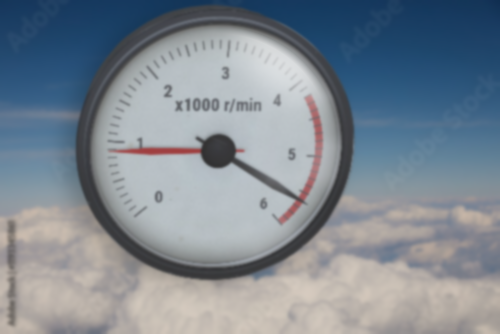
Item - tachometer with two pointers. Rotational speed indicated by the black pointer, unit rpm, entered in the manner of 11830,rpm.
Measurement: 5600,rpm
